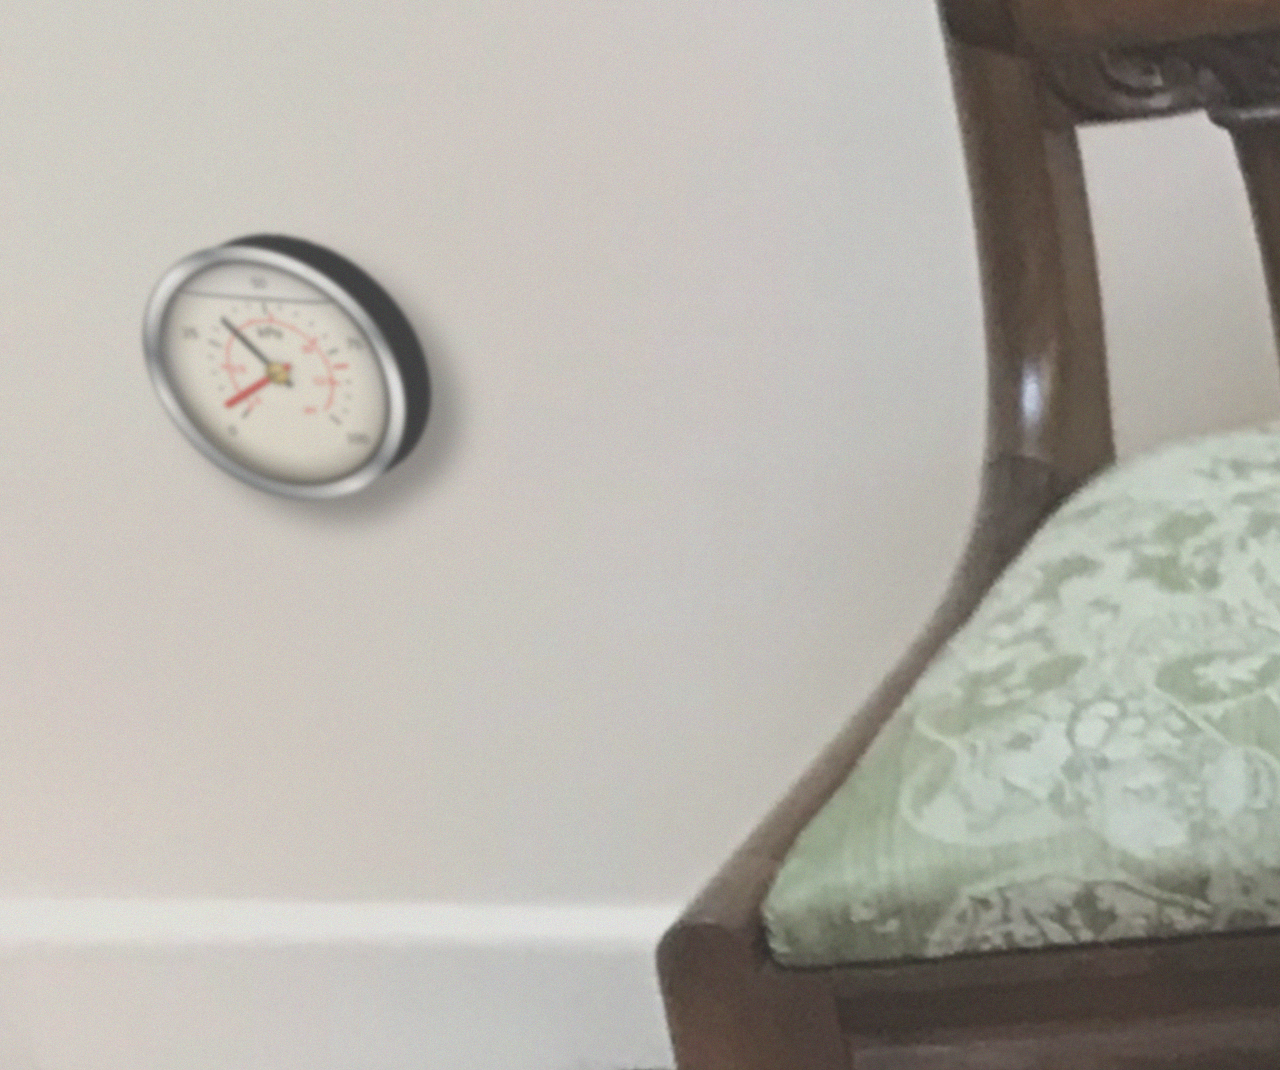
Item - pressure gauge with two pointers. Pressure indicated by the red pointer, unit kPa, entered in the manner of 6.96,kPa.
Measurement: 5,kPa
